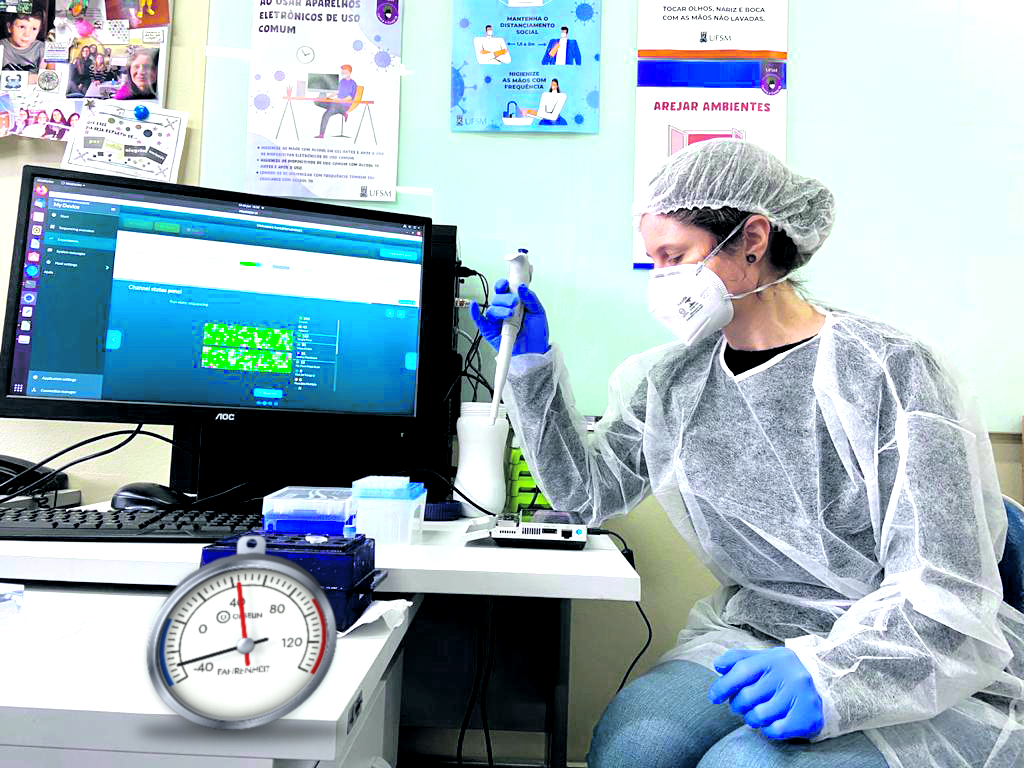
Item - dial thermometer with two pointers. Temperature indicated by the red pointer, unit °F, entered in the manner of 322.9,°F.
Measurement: 44,°F
